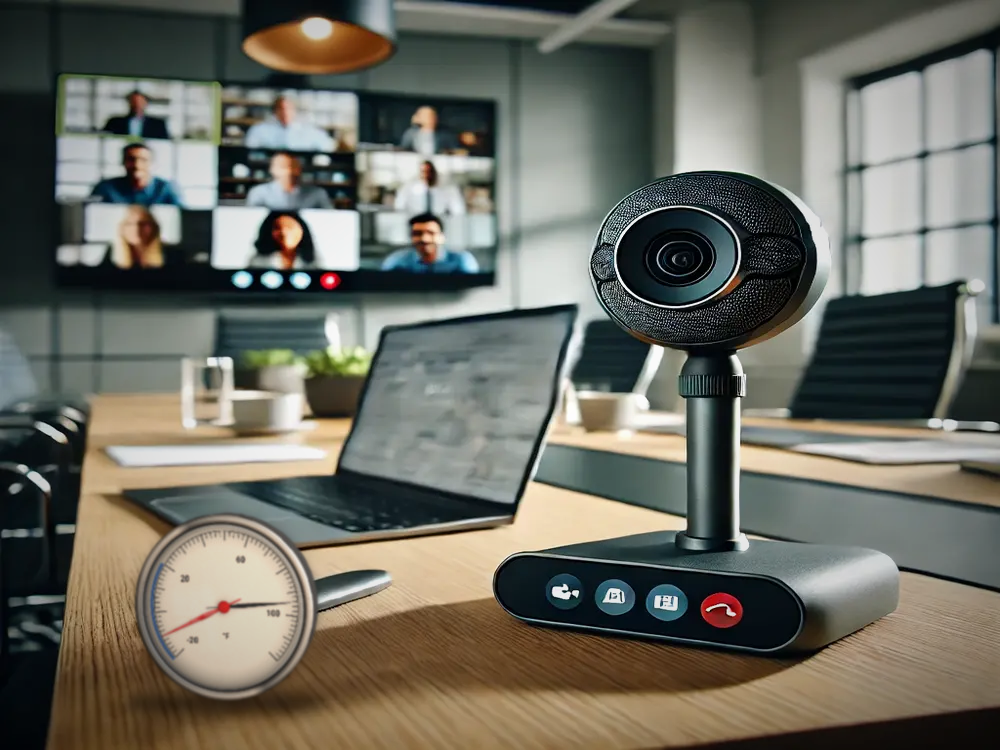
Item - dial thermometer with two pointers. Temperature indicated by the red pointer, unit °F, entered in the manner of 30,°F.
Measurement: -10,°F
